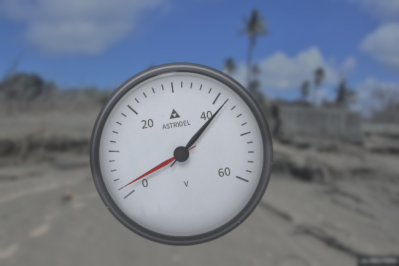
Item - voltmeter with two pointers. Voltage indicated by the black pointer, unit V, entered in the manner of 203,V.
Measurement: 42,V
